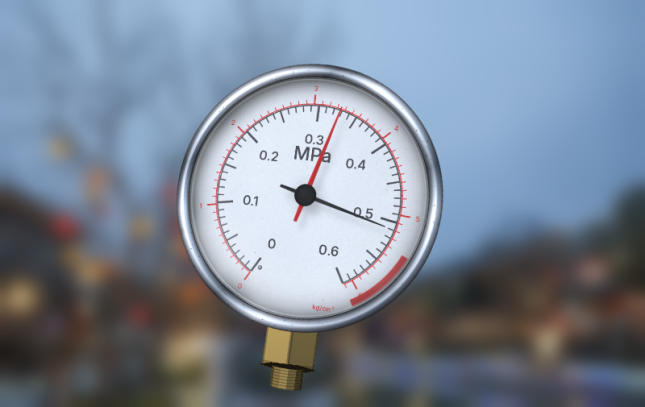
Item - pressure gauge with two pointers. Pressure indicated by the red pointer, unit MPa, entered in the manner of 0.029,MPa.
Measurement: 0.33,MPa
